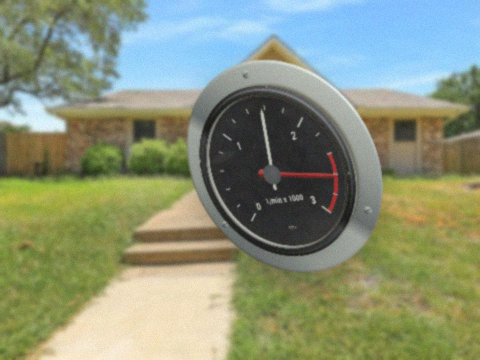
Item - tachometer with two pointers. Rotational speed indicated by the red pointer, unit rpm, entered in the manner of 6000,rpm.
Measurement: 2600,rpm
